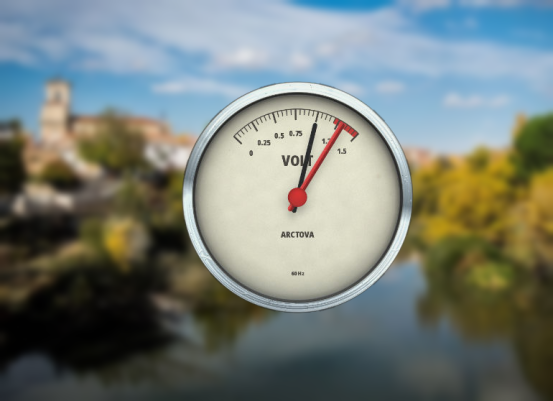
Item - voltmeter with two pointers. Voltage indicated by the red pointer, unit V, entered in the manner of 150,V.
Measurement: 1.3,V
